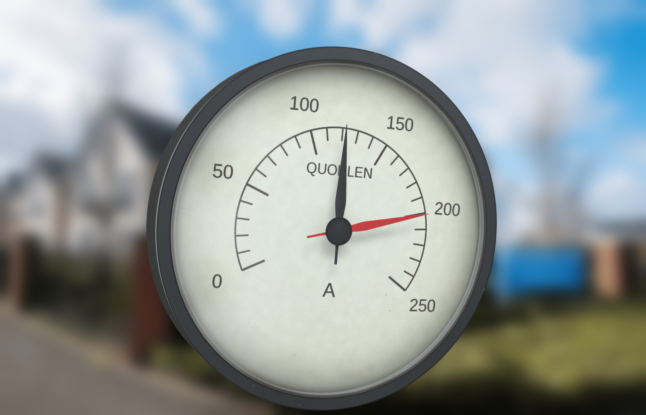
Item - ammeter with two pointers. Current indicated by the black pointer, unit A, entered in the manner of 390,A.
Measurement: 120,A
